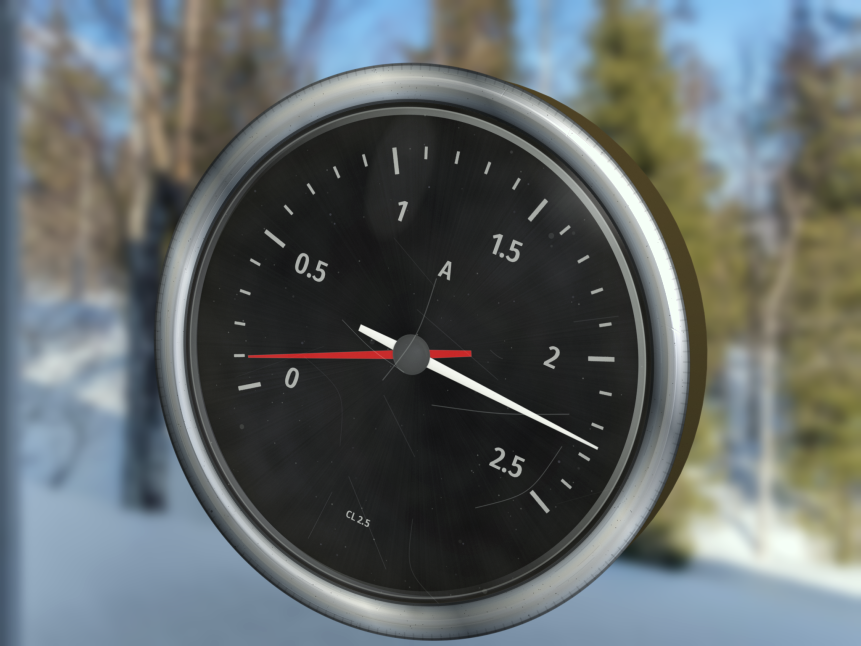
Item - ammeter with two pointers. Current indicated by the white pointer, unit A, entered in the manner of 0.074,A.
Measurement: 2.25,A
